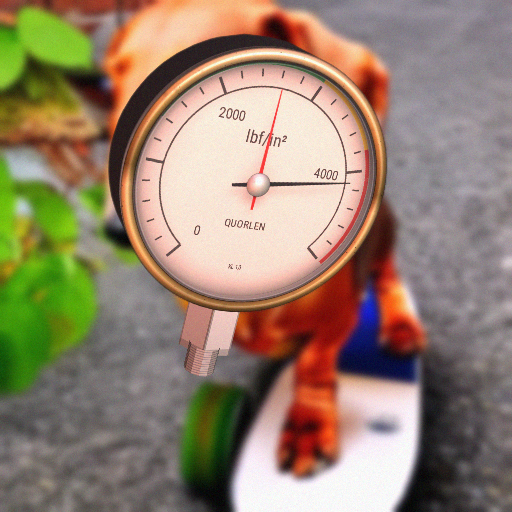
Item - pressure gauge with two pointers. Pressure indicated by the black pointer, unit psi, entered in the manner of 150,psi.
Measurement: 4100,psi
